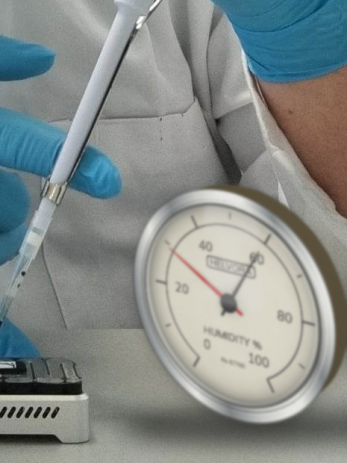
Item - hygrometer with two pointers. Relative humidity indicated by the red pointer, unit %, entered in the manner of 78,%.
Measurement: 30,%
